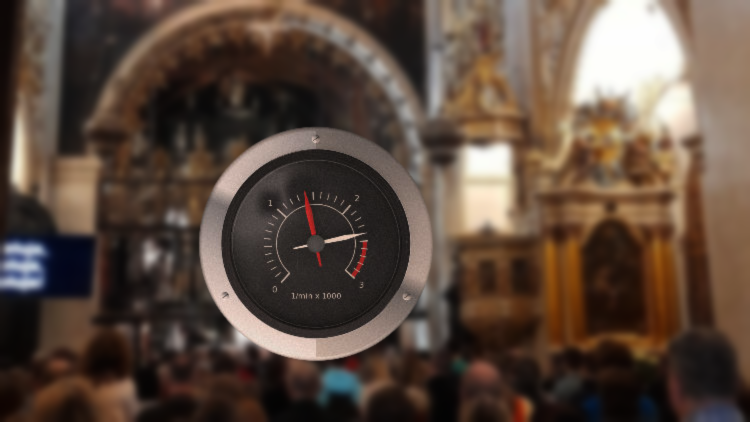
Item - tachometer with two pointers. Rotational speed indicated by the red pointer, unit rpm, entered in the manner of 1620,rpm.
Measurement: 1400,rpm
